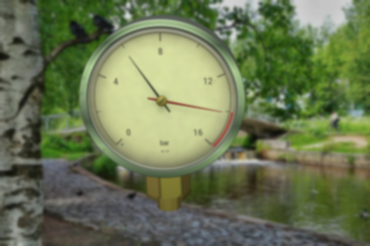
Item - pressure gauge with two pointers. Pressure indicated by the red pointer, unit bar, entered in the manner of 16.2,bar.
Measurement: 14,bar
